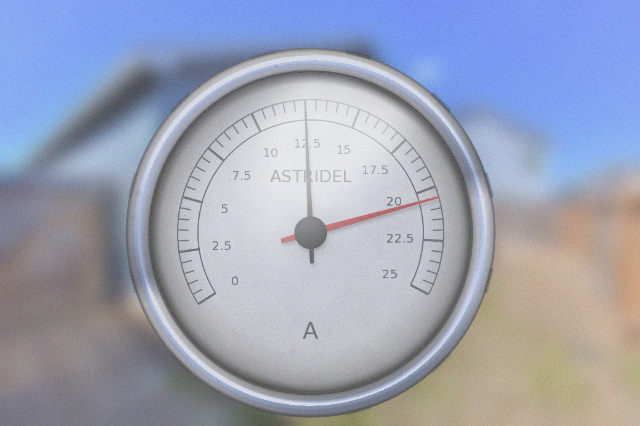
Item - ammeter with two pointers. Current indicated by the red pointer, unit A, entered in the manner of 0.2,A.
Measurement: 20.5,A
